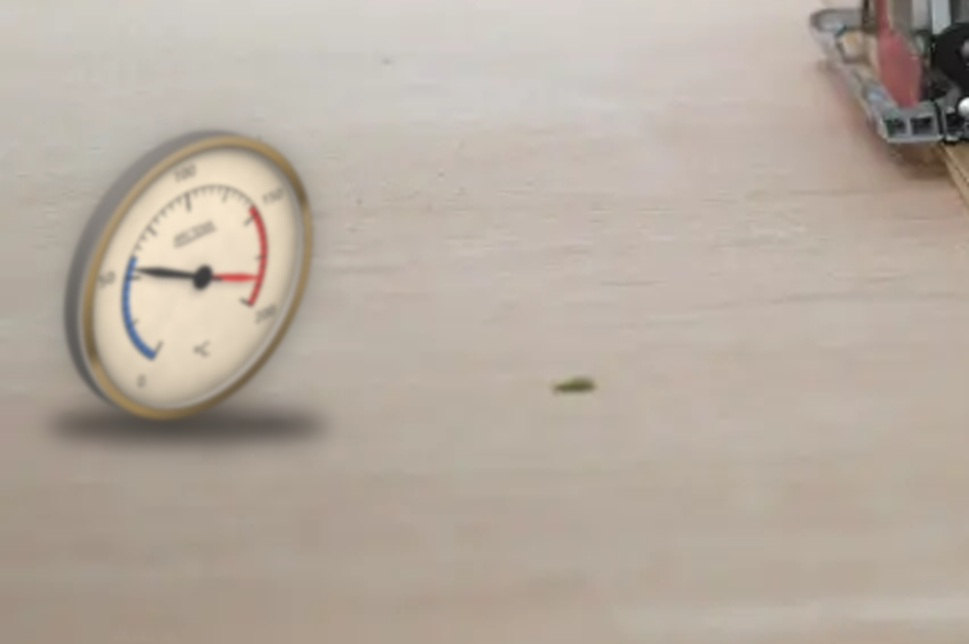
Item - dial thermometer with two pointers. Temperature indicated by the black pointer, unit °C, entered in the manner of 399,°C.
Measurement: 55,°C
